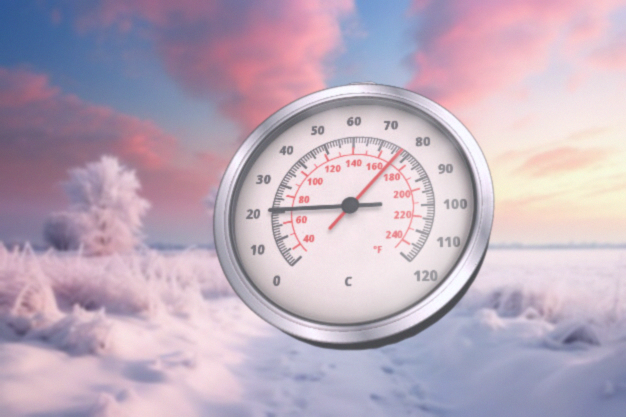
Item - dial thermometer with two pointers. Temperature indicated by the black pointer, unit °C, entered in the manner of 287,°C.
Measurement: 20,°C
